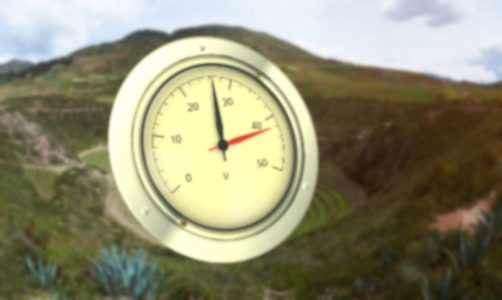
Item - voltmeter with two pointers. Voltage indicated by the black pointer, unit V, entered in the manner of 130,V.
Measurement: 26,V
